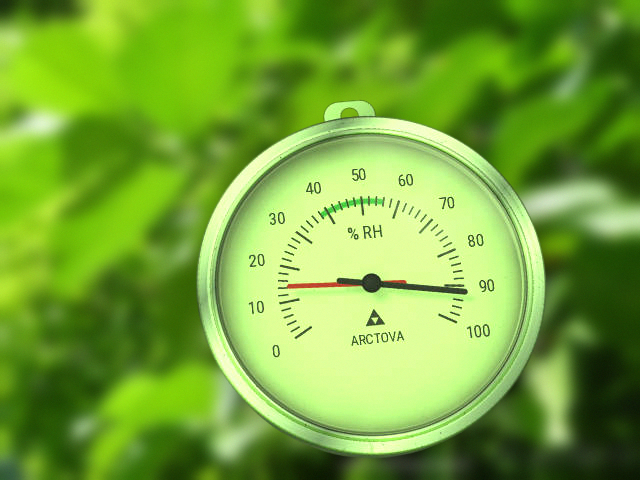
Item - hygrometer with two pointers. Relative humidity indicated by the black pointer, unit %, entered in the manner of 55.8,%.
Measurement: 92,%
